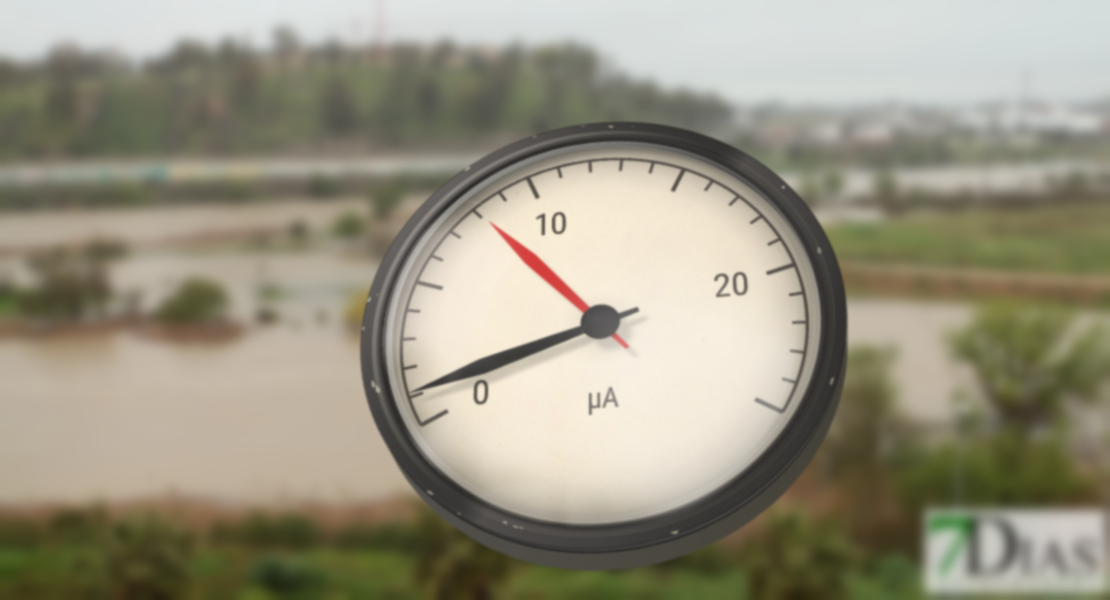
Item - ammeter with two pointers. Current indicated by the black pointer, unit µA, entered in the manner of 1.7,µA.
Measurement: 1,µA
